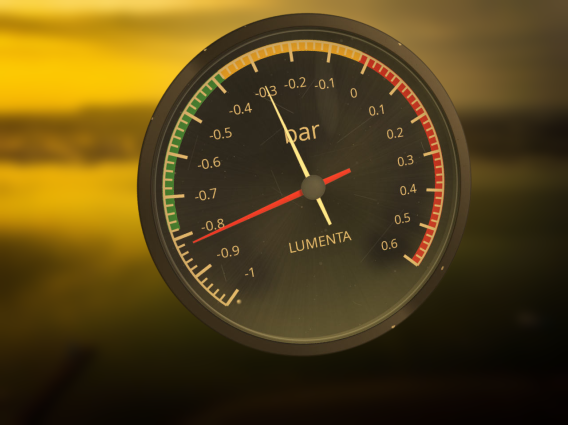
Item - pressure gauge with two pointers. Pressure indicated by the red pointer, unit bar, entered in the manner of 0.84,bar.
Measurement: -0.82,bar
